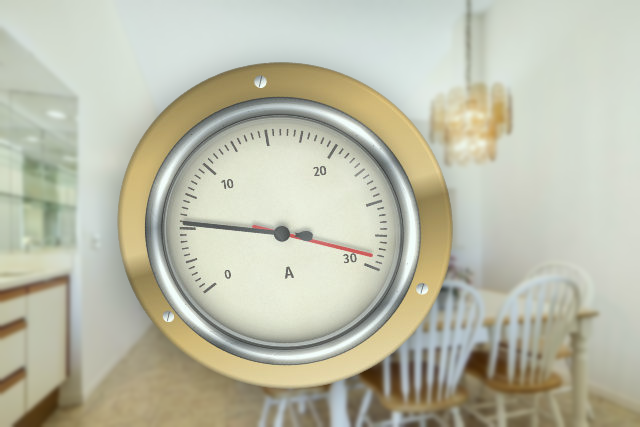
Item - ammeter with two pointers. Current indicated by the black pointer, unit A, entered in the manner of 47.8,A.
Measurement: 5.5,A
